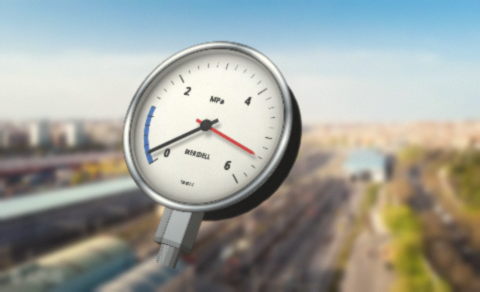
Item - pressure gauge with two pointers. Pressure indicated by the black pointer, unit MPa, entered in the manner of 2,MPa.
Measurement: 0.2,MPa
